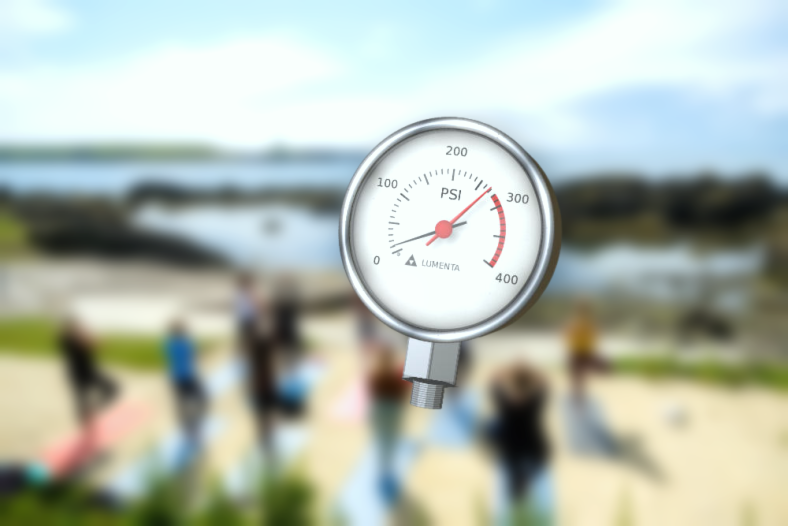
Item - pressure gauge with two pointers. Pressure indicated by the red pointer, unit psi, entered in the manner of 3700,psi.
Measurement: 270,psi
